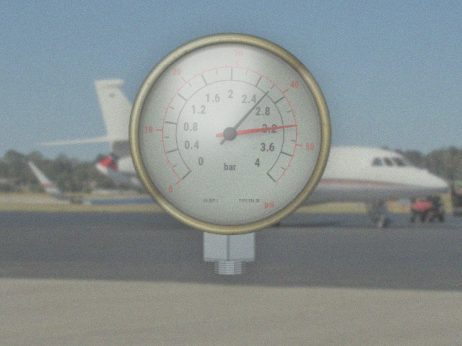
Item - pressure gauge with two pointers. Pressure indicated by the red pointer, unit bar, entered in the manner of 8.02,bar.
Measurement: 3.2,bar
